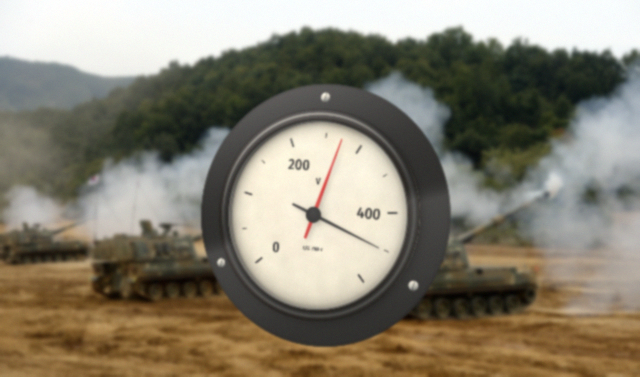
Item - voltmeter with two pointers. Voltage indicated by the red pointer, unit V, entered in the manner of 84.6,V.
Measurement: 275,V
